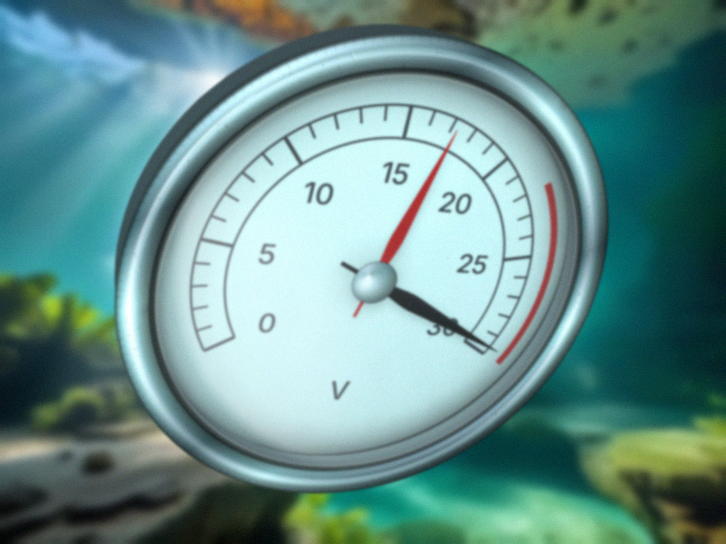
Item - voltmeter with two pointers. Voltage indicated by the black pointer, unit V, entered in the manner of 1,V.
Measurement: 29.5,V
